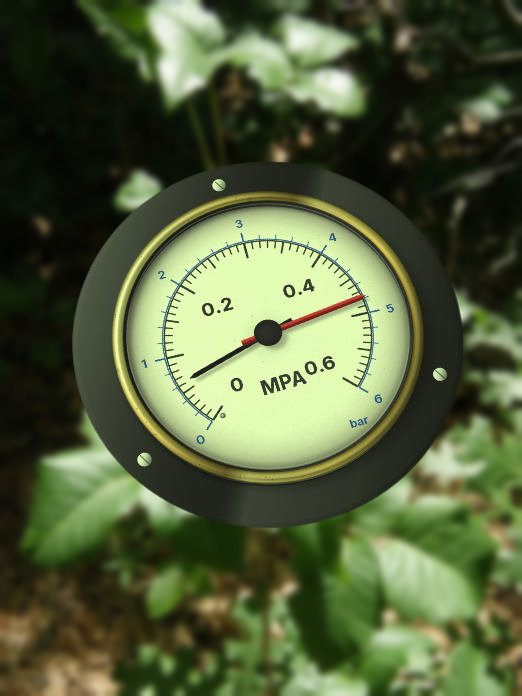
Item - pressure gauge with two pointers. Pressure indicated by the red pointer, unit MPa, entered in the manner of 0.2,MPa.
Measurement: 0.48,MPa
